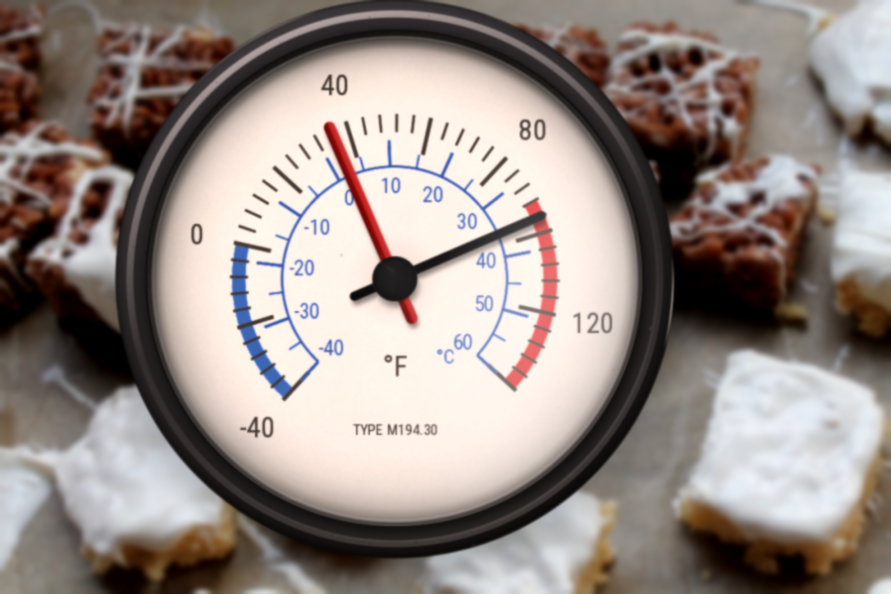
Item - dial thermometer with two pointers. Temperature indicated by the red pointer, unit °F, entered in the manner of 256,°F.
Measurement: 36,°F
